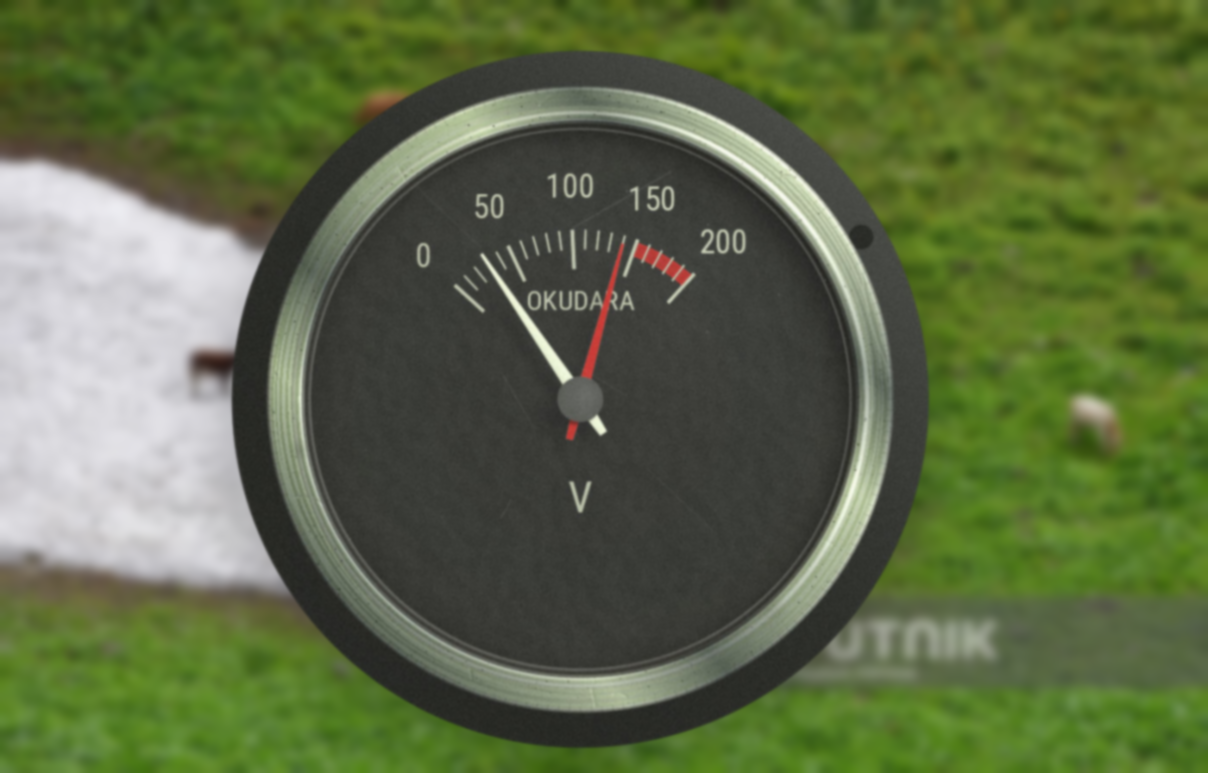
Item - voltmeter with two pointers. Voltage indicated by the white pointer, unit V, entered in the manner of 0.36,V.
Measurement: 30,V
